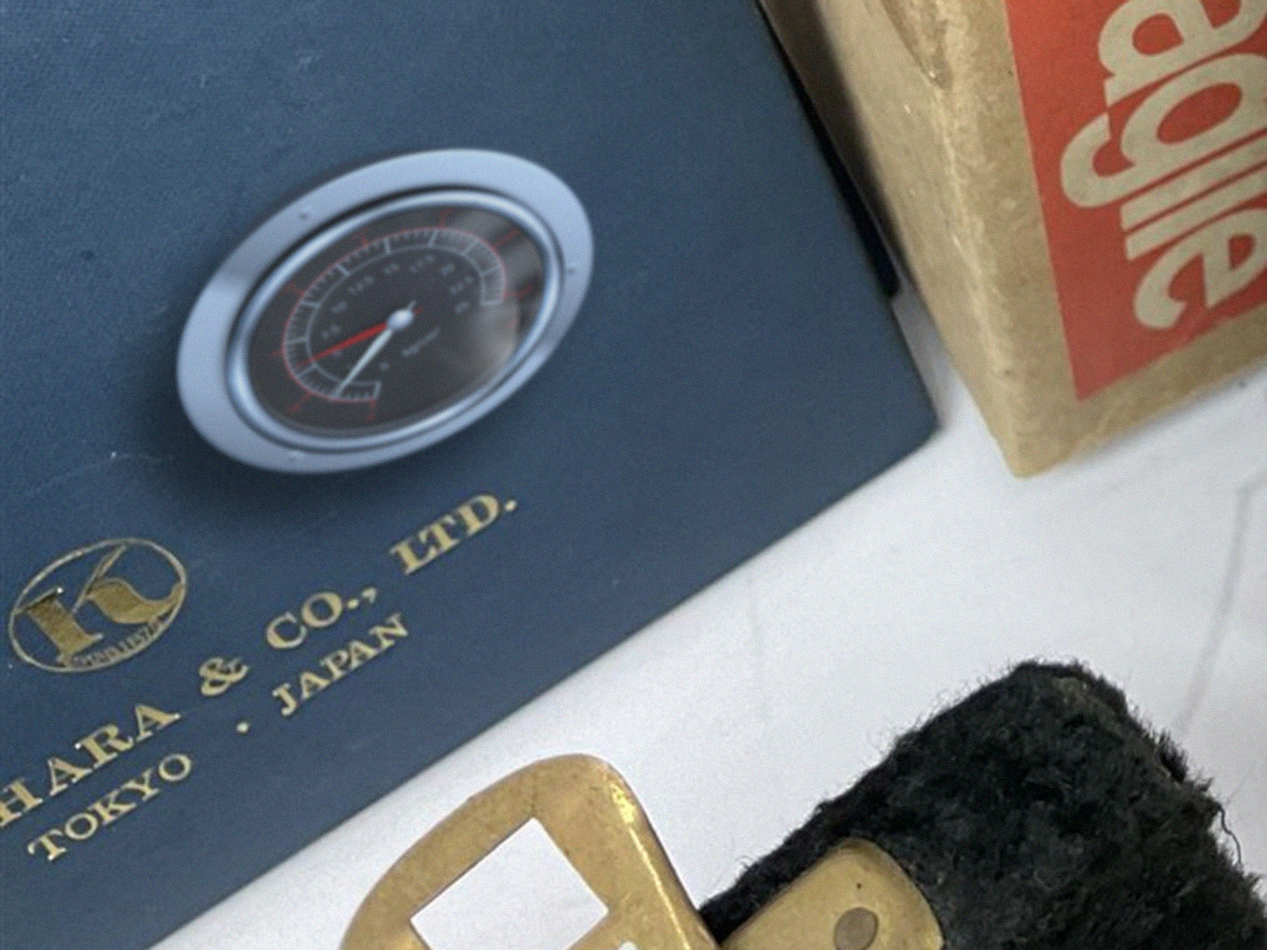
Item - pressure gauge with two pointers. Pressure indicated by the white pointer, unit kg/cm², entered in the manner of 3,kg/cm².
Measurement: 2.5,kg/cm²
